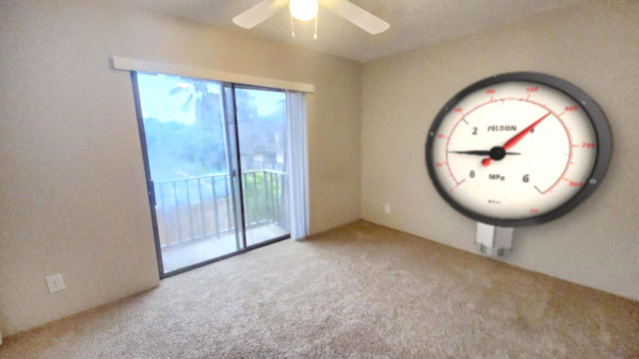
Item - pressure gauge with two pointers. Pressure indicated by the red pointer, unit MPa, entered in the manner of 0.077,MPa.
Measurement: 4,MPa
